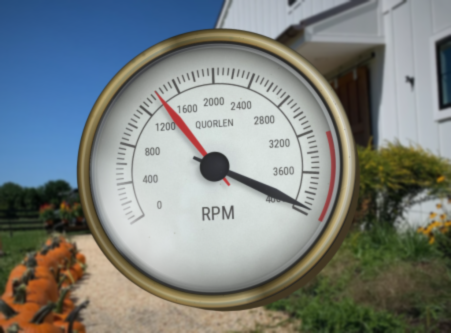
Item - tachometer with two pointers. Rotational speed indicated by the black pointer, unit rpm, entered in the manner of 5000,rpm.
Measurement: 3950,rpm
